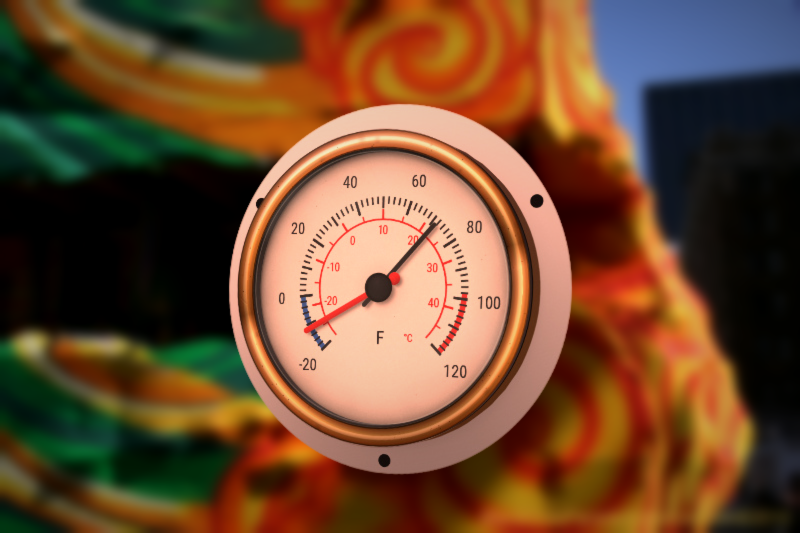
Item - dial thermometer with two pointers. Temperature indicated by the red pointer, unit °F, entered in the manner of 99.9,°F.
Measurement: -12,°F
